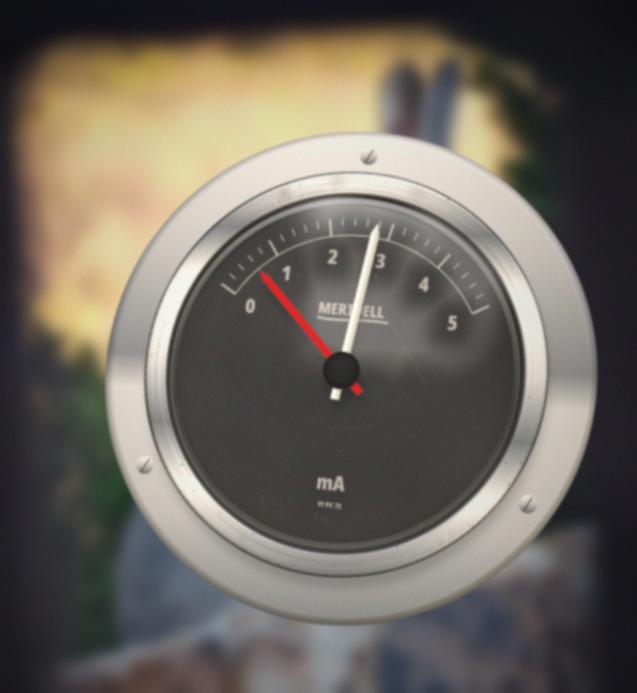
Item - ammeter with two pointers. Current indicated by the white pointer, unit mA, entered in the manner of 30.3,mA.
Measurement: 2.8,mA
